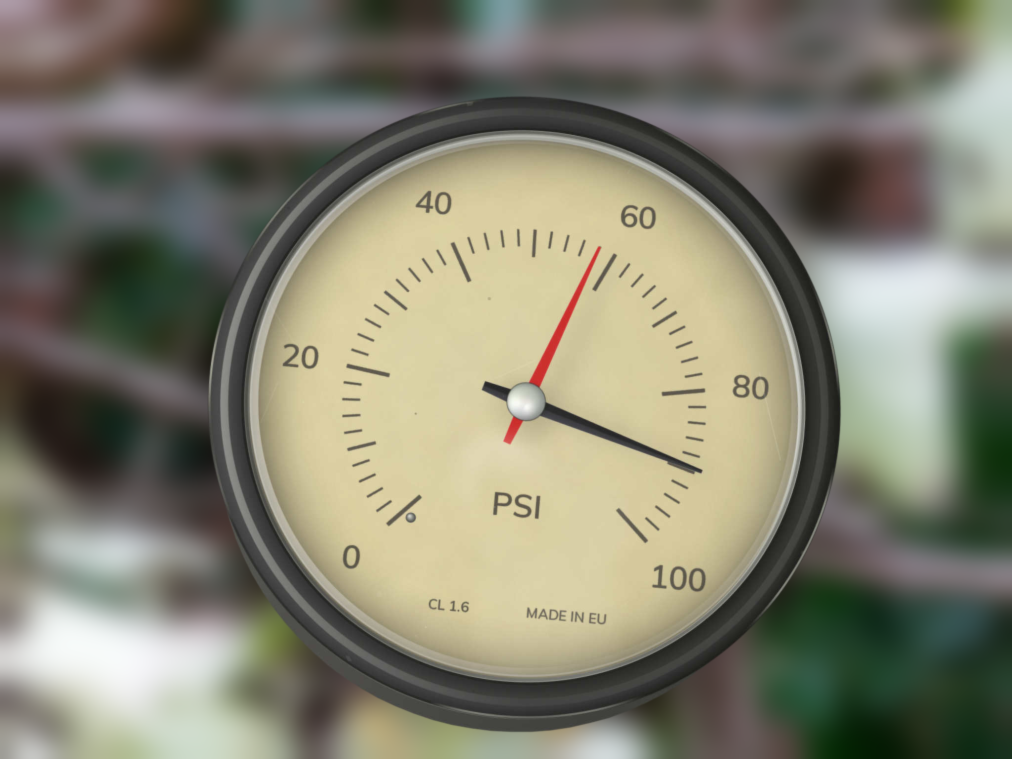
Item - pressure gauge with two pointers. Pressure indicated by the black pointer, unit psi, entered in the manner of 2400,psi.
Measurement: 90,psi
